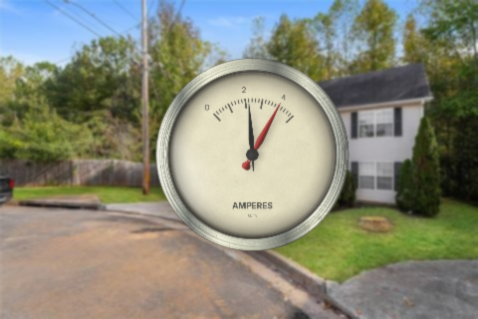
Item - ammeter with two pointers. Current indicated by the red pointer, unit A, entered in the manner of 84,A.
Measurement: 4,A
